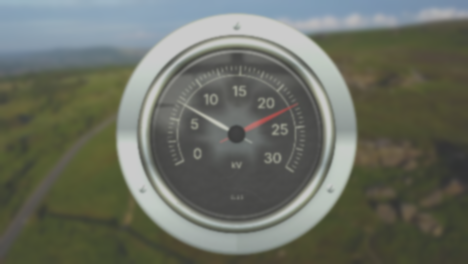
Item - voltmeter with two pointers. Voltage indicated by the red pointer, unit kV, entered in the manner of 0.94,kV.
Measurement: 22.5,kV
